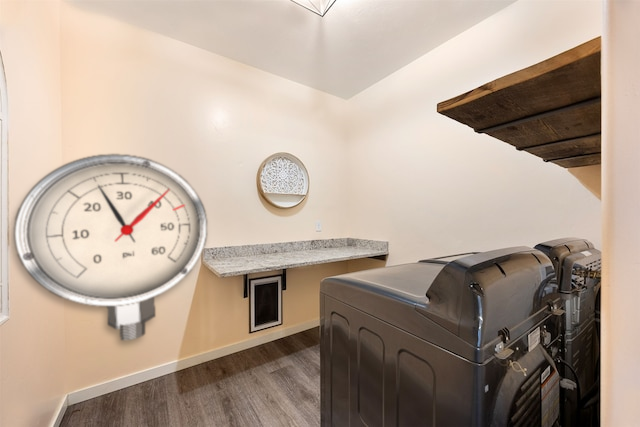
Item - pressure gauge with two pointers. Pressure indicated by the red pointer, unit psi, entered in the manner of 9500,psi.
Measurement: 40,psi
